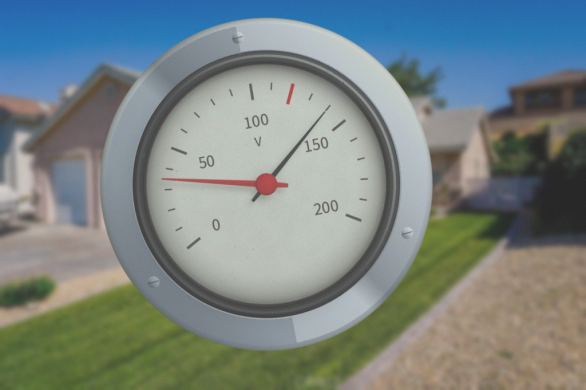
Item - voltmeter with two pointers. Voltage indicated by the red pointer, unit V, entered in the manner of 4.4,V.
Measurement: 35,V
